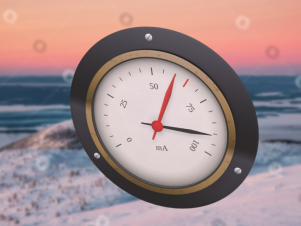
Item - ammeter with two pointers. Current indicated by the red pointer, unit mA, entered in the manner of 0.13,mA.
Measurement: 60,mA
